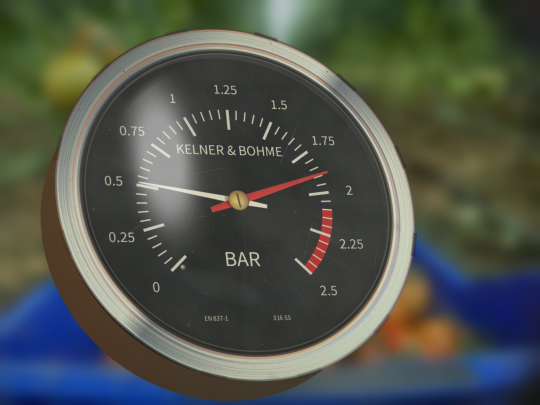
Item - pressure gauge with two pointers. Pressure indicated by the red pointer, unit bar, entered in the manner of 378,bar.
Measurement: 1.9,bar
